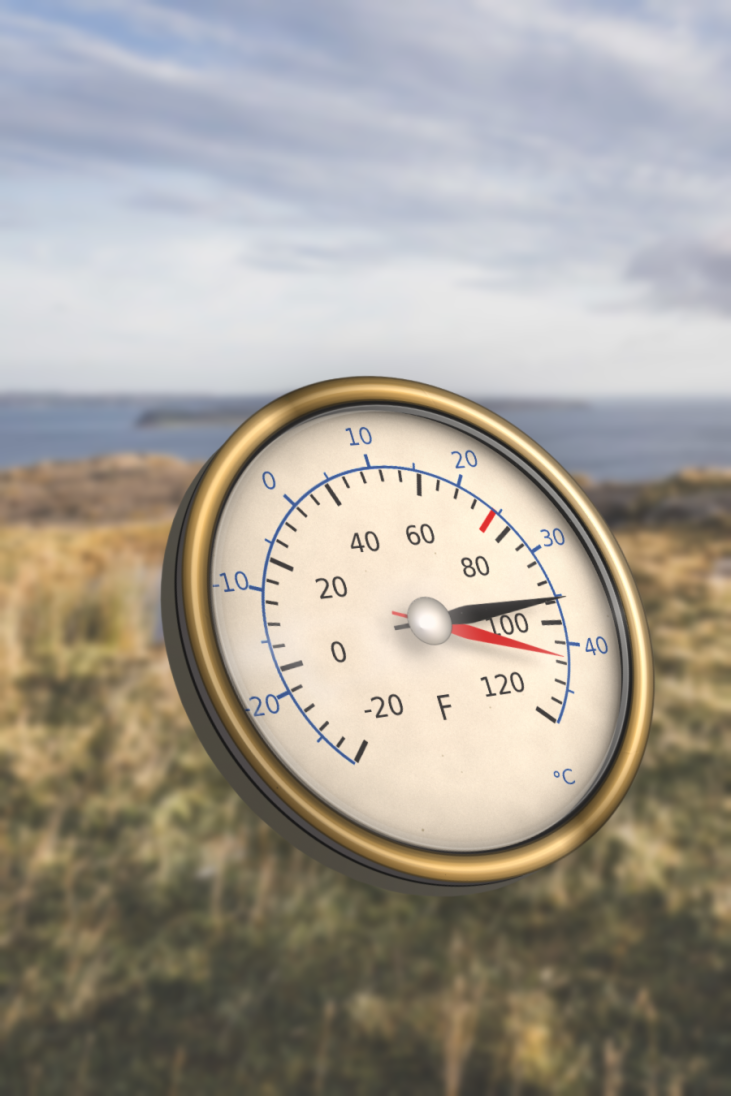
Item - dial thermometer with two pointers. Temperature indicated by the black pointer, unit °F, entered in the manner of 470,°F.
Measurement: 96,°F
